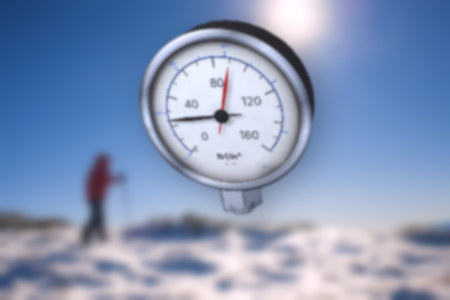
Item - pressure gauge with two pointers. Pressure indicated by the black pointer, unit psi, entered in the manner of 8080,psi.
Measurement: 25,psi
